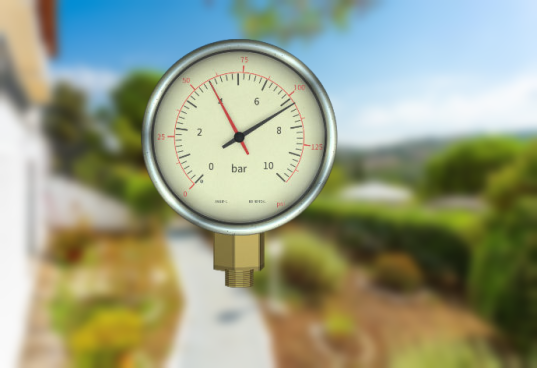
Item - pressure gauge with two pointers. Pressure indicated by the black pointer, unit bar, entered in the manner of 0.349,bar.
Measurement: 7.2,bar
